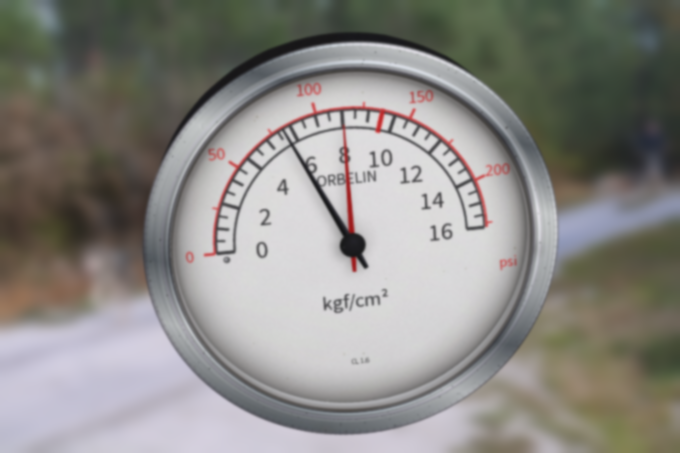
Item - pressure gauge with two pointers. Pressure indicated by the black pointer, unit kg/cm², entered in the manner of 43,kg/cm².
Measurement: 5.75,kg/cm²
